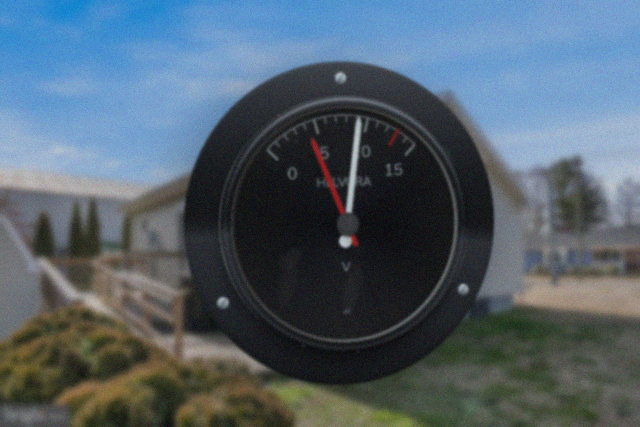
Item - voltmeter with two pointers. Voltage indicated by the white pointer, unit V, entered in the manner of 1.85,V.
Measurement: 9,V
